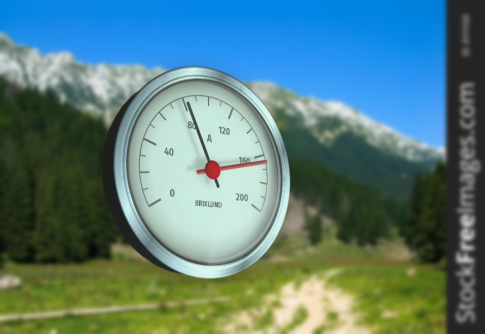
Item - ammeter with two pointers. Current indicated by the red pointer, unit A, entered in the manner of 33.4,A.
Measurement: 165,A
